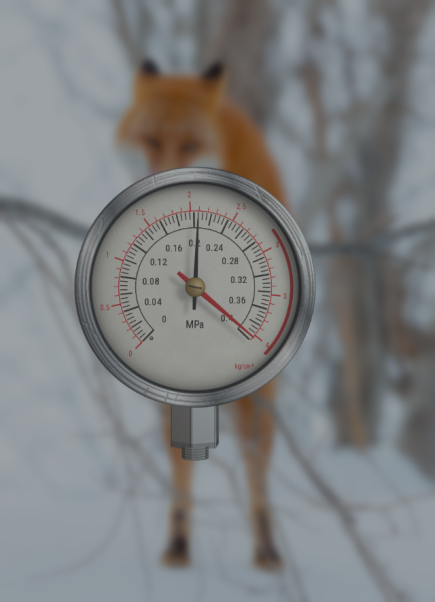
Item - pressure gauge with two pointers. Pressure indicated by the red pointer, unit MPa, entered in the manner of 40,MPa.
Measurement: 0.395,MPa
